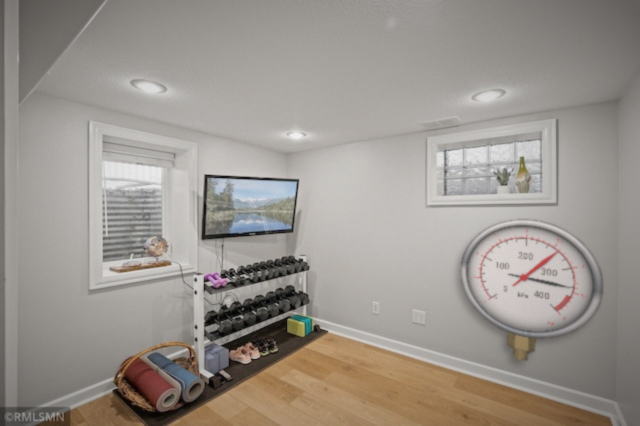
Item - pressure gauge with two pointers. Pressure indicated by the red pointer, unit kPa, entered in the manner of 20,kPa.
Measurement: 260,kPa
